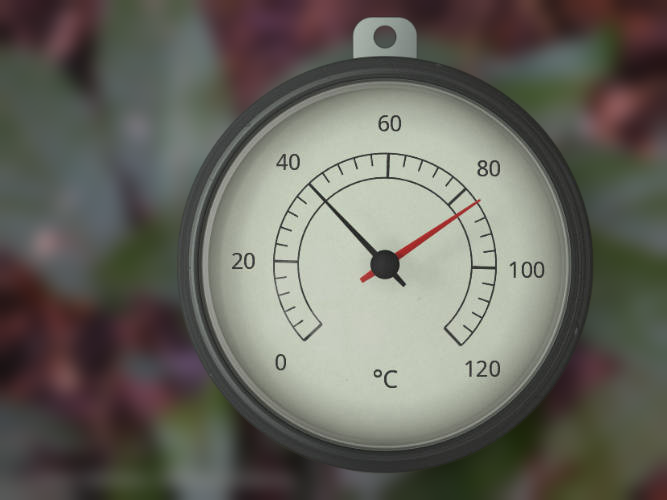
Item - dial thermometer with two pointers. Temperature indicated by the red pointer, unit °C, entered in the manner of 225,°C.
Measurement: 84,°C
